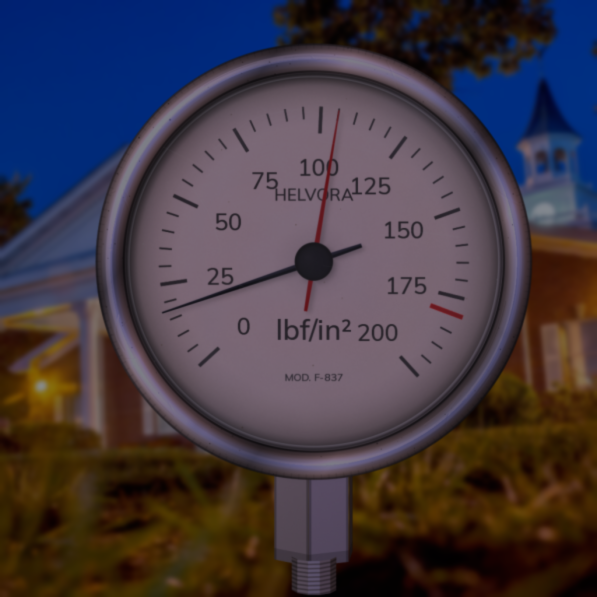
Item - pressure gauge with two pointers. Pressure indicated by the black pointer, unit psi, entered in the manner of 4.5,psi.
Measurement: 17.5,psi
